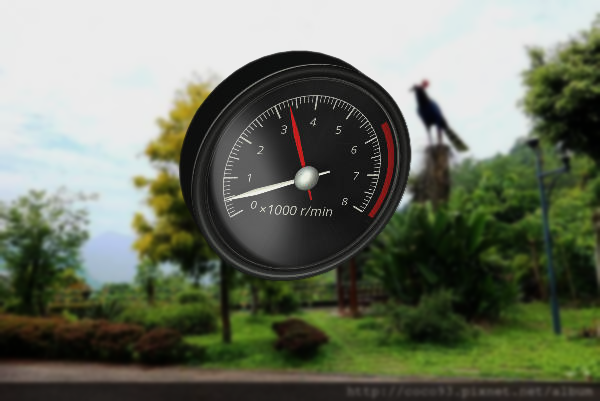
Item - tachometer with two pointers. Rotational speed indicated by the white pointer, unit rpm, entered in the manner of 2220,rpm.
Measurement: 500,rpm
